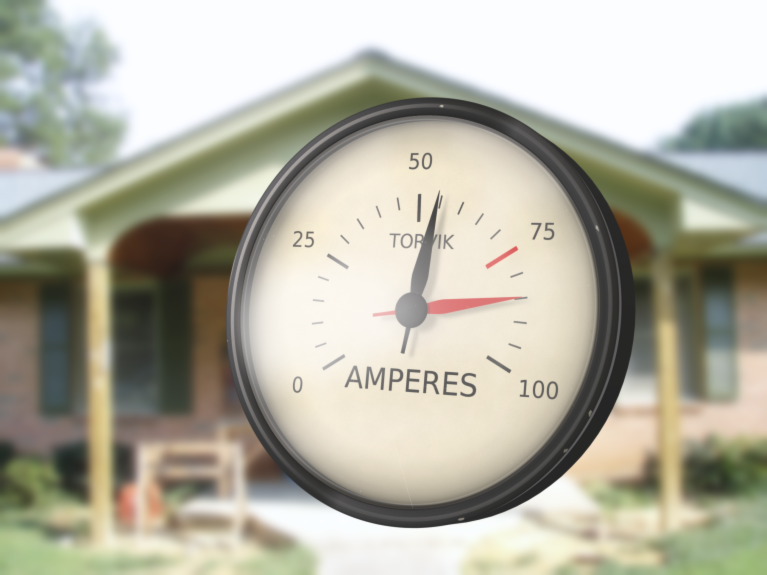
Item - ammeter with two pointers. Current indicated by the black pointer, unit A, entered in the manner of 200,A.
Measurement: 55,A
